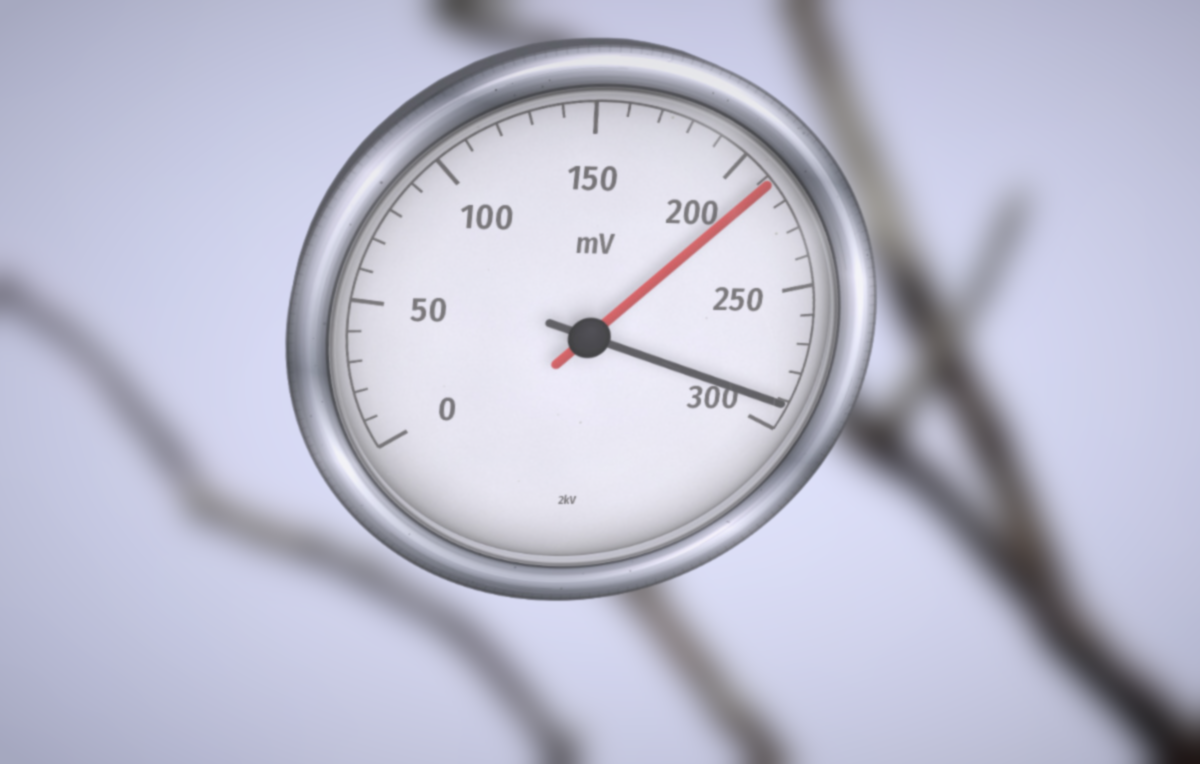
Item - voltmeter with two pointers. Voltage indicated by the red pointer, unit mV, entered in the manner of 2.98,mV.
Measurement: 210,mV
